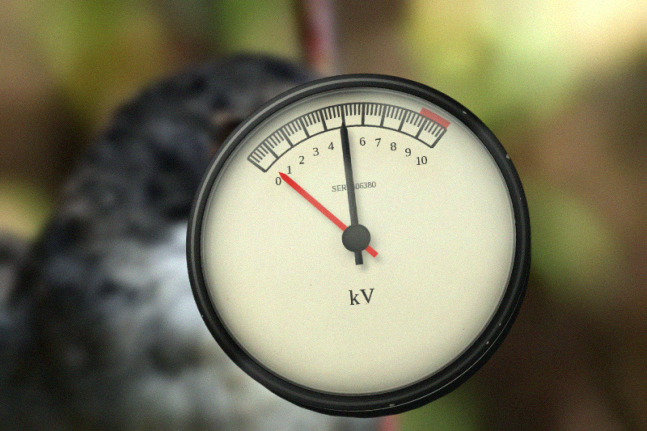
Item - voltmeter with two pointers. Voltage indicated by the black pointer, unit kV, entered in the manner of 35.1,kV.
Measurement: 5,kV
